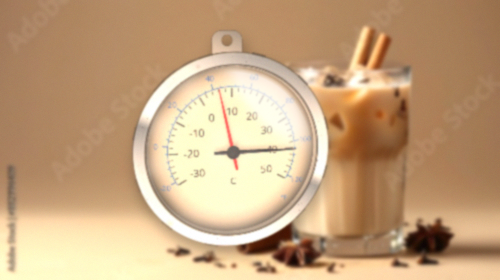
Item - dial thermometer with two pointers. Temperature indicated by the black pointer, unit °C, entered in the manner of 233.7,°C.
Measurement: 40,°C
